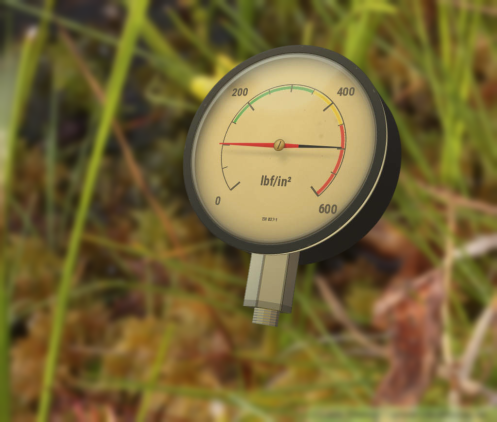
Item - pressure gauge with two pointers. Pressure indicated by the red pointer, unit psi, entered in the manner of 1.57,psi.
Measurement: 100,psi
